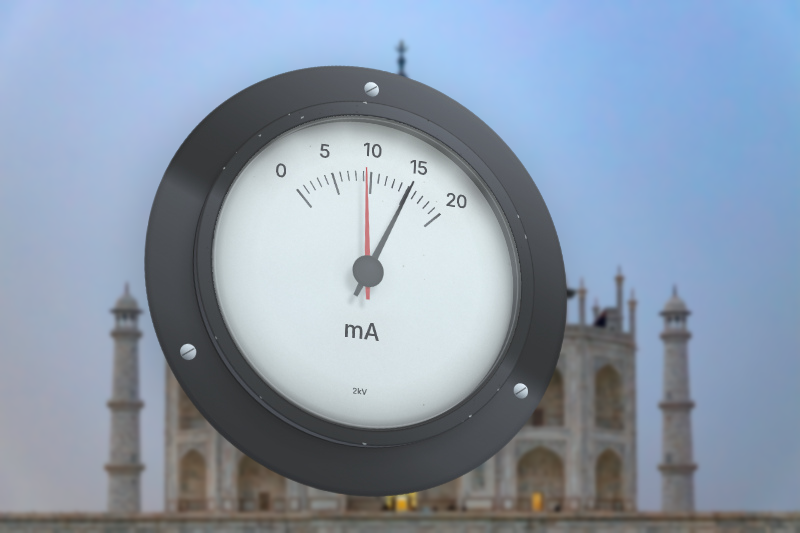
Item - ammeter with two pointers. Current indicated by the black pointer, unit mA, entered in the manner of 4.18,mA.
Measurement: 15,mA
